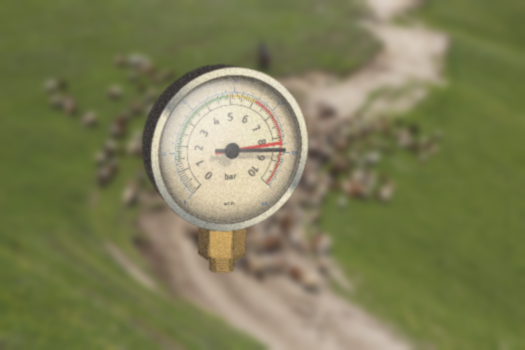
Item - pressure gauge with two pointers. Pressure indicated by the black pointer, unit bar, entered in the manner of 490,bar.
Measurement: 8.5,bar
